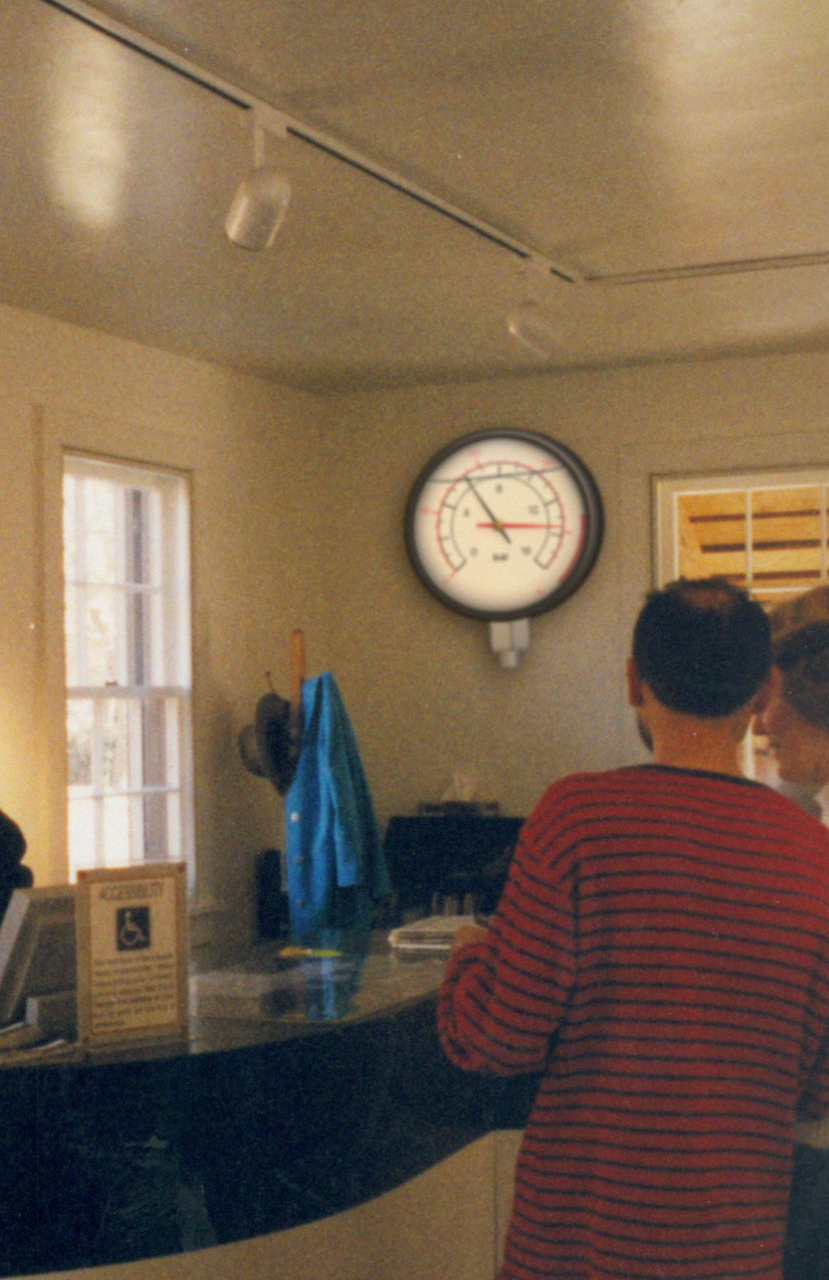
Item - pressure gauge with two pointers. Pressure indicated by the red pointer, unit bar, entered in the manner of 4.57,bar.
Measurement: 13.5,bar
